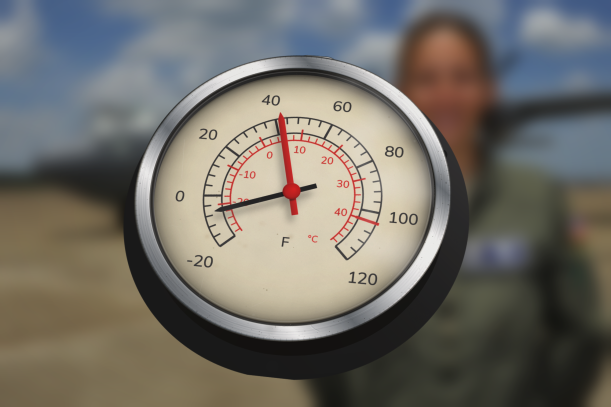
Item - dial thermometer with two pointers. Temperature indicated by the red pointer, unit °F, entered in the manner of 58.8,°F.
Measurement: 42,°F
